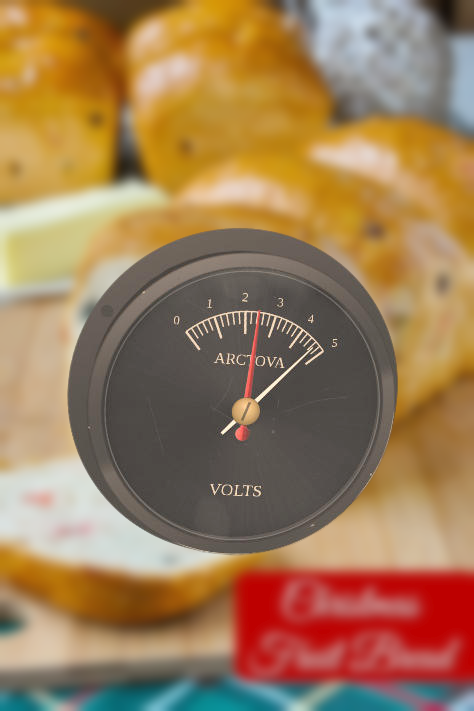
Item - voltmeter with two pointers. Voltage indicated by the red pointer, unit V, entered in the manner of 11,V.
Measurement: 2.4,V
